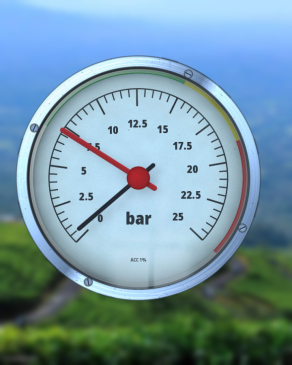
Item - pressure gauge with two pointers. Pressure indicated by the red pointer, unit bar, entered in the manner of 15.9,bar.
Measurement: 7.25,bar
